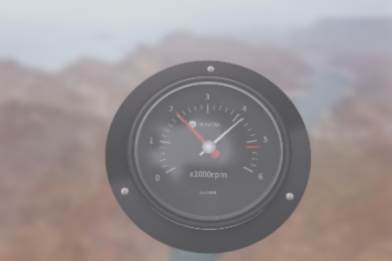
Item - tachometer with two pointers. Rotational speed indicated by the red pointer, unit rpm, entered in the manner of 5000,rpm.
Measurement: 2000,rpm
